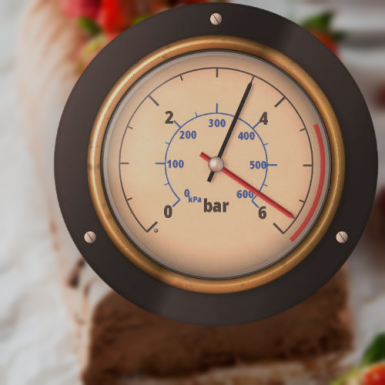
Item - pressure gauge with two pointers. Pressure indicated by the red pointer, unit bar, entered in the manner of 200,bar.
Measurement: 5.75,bar
